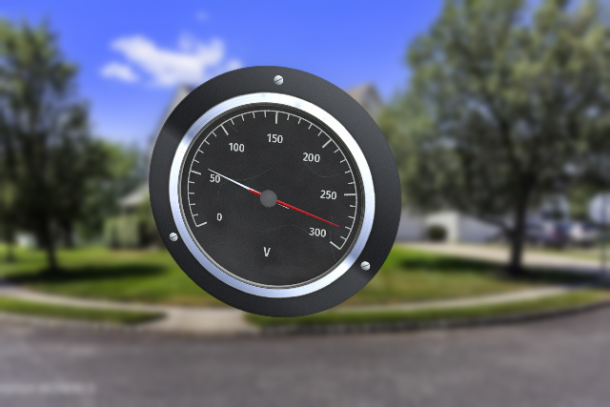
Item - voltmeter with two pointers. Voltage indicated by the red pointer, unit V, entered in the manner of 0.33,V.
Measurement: 280,V
